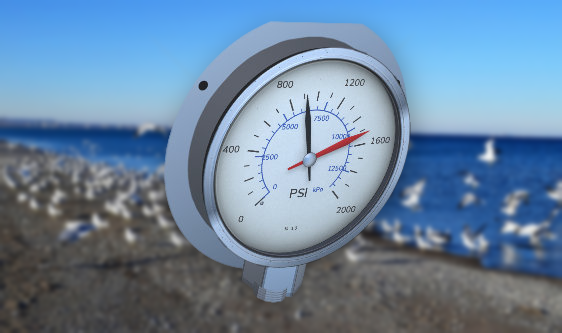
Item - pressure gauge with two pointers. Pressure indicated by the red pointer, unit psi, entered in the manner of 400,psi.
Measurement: 1500,psi
